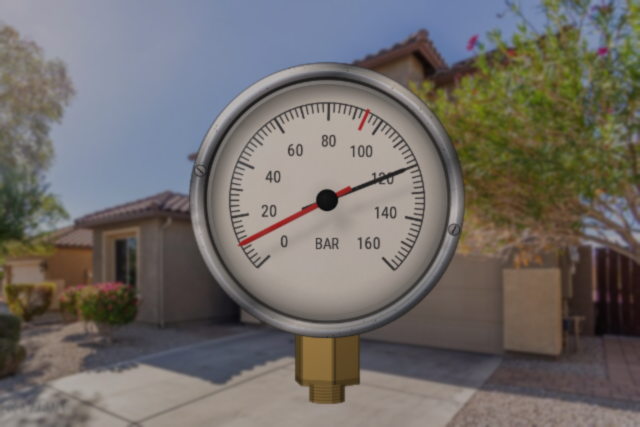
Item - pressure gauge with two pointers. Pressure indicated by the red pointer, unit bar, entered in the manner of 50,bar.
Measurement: 10,bar
